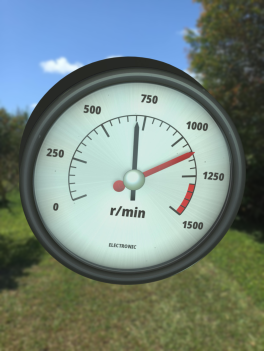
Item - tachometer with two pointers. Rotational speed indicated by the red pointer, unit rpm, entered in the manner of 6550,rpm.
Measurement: 1100,rpm
